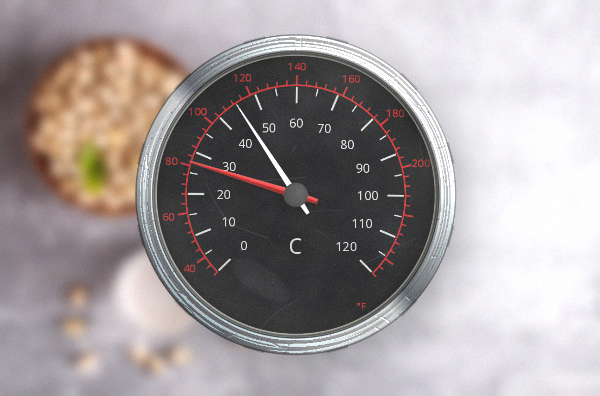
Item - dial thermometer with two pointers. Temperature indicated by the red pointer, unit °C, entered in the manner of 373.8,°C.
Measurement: 27.5,°C
